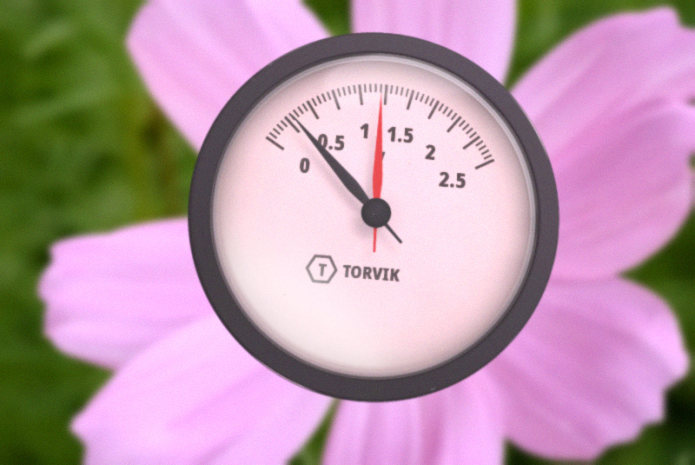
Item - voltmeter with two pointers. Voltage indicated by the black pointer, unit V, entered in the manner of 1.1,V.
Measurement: 0.3,V
